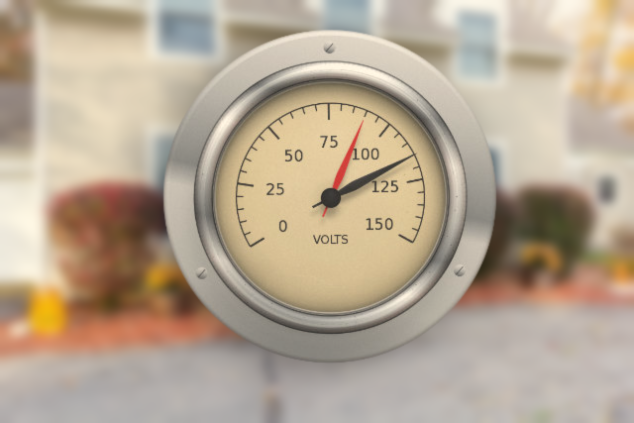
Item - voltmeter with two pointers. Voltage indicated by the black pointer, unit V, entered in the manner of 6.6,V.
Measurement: 115,V
